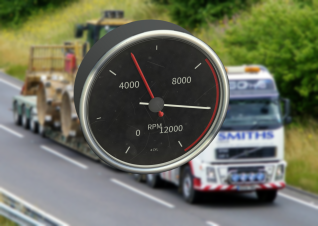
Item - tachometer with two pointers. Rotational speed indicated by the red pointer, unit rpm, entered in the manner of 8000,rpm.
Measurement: 5000,rpm
